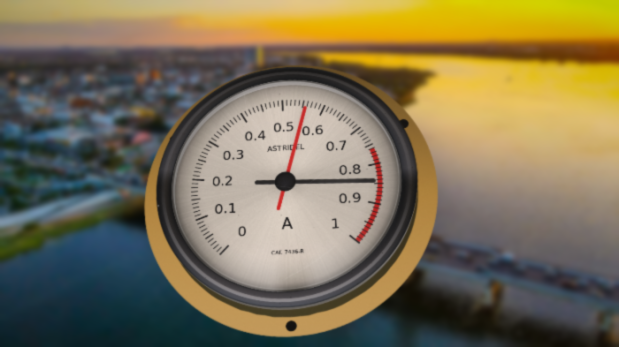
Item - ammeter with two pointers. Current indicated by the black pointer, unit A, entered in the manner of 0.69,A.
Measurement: 0.85,A
